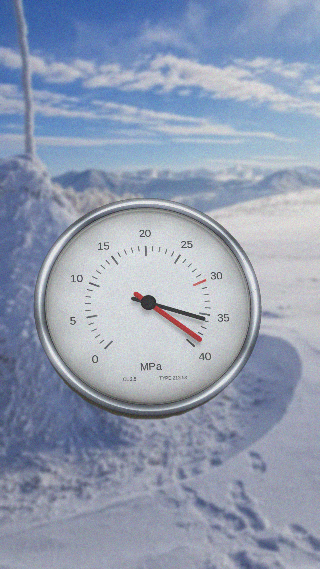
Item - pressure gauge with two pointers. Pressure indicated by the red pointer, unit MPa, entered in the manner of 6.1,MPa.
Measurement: 39,MPa
